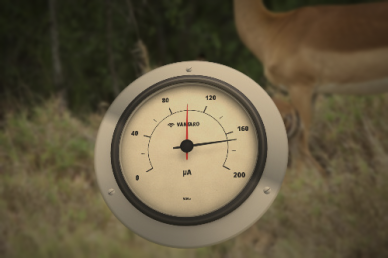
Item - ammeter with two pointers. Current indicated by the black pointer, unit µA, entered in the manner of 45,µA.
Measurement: 170,µA
